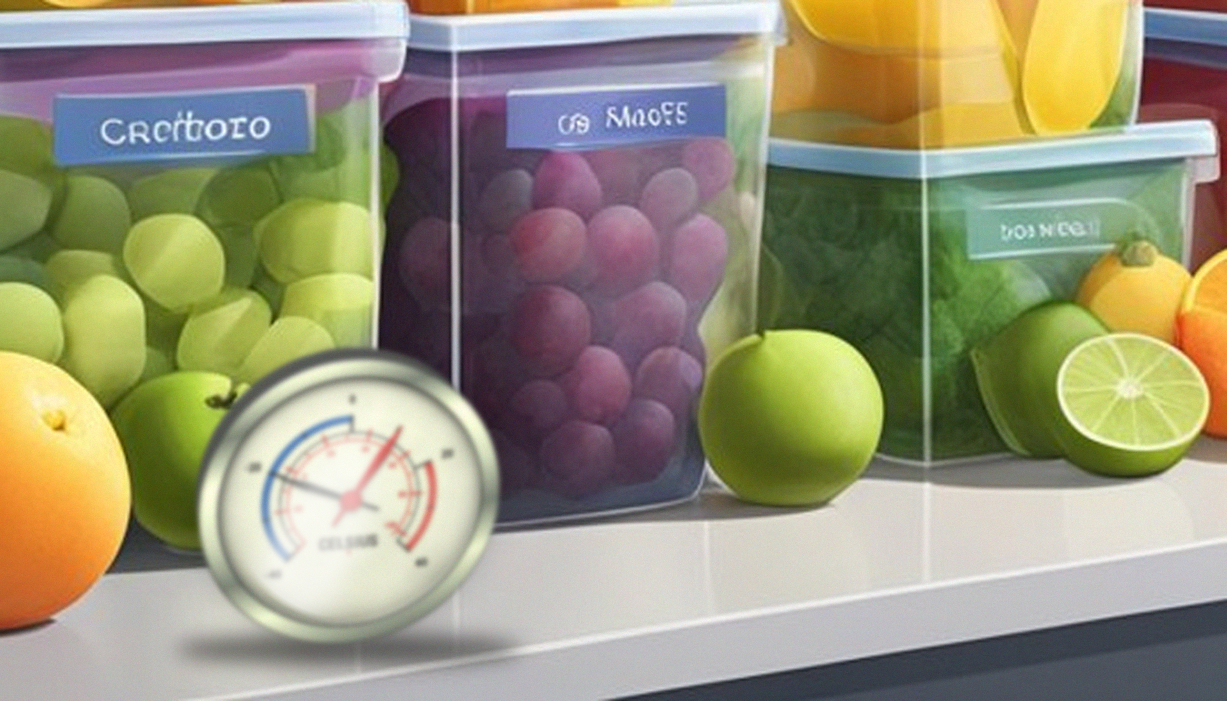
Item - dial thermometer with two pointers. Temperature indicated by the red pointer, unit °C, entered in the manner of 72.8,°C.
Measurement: 10,°C
